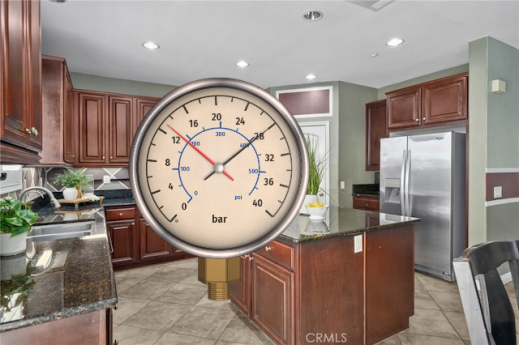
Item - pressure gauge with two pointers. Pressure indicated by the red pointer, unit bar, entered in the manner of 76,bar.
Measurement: 13,bar
